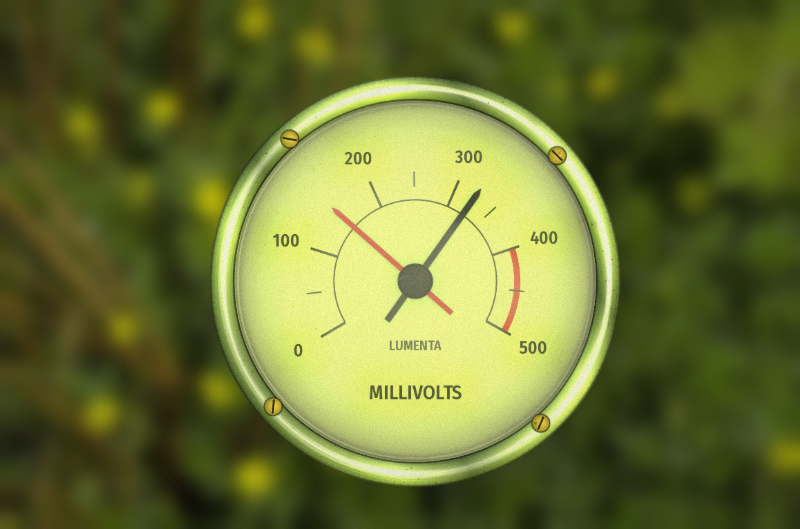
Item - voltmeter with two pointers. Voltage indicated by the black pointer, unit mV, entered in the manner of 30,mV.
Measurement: 325,mV
